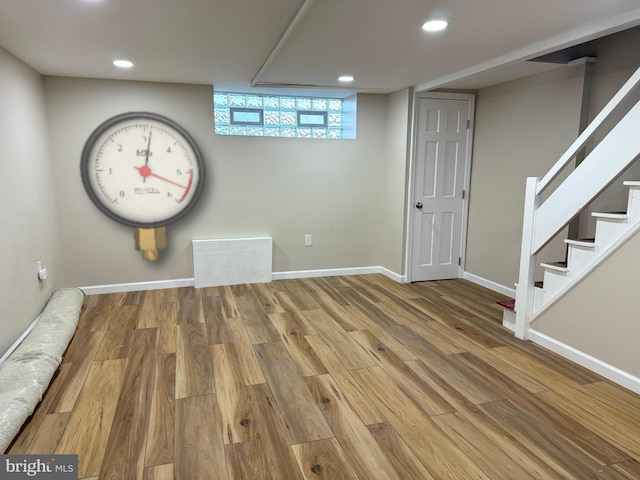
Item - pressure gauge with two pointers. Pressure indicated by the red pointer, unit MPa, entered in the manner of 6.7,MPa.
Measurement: 5.5,MPa
